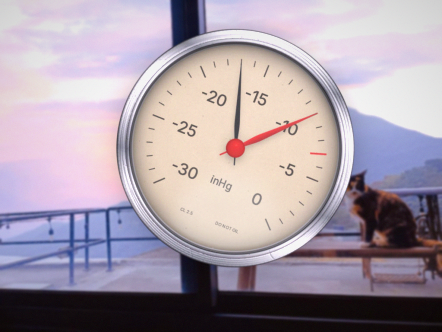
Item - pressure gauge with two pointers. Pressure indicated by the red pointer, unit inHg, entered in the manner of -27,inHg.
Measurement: -10,inHg
